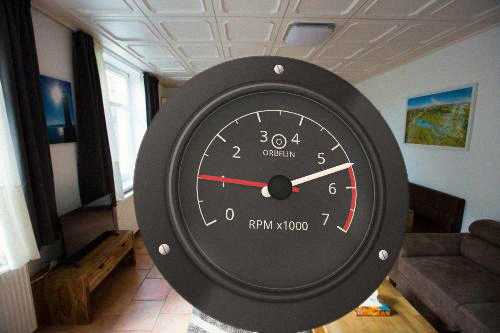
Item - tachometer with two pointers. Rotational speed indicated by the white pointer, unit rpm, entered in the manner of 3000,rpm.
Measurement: 5500,rpm
